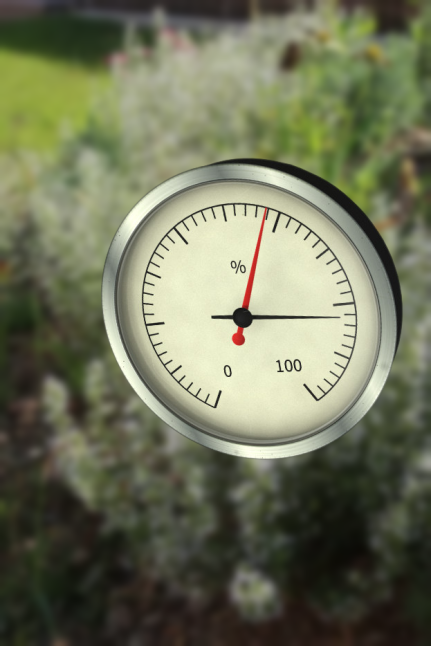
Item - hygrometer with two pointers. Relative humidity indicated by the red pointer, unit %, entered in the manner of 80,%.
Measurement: 58,%
